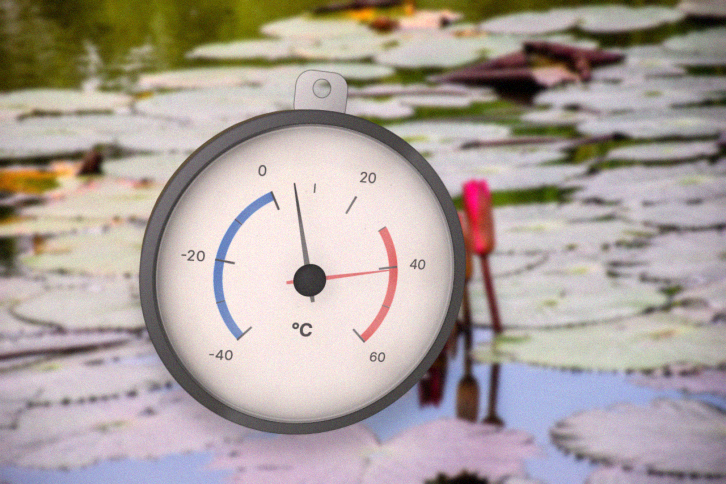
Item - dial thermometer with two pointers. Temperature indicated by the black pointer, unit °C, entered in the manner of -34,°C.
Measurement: 5,°C
